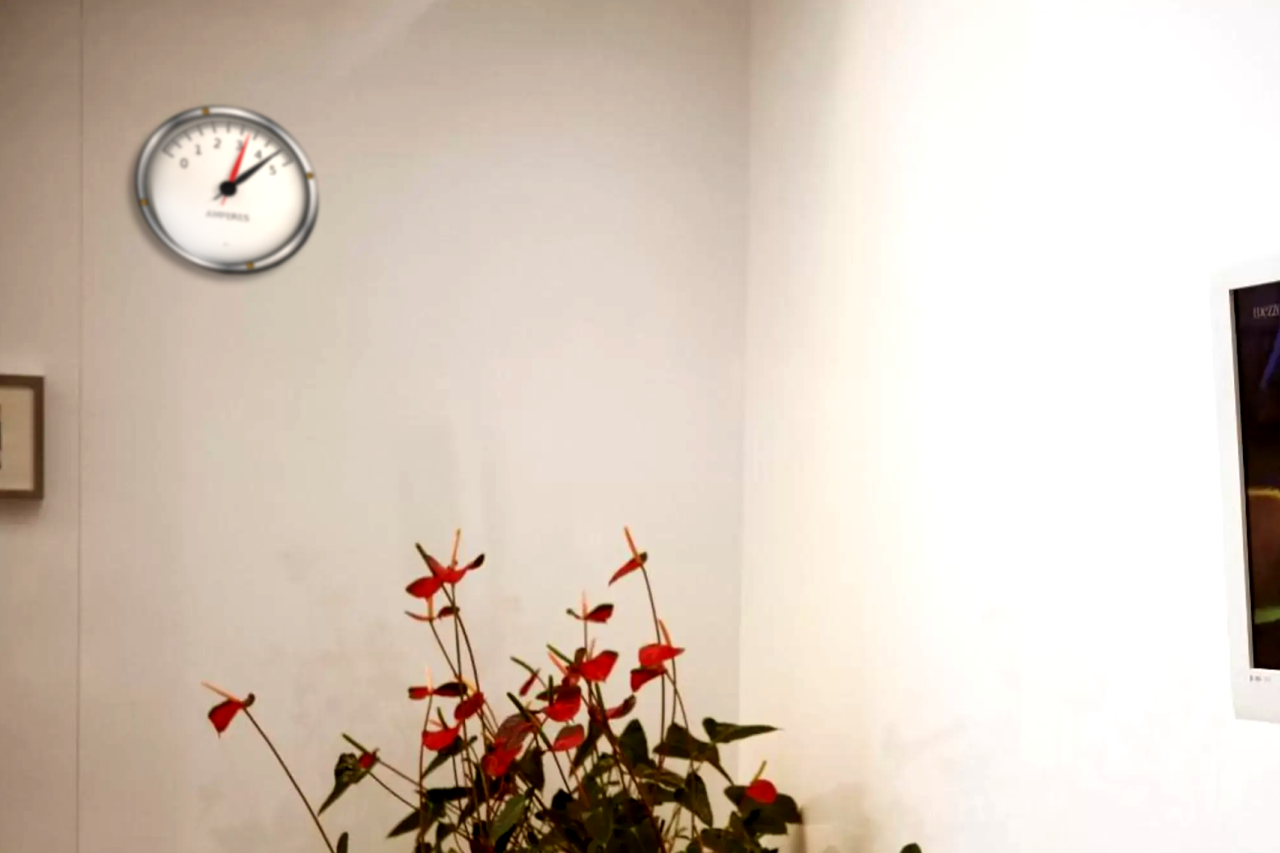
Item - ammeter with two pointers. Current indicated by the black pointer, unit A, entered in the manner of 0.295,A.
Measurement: 4.5,A
